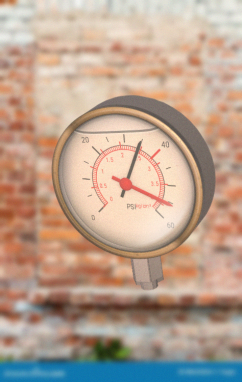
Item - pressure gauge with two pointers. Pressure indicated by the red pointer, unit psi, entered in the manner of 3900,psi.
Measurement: 55,psi
